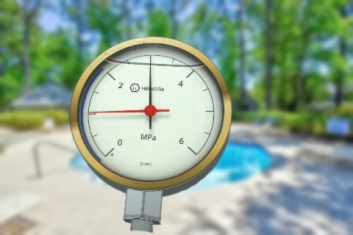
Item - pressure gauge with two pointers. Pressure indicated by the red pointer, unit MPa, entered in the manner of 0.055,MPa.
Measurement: 1,MPa
